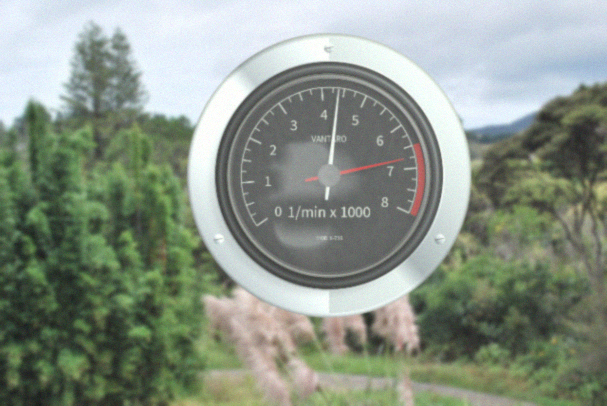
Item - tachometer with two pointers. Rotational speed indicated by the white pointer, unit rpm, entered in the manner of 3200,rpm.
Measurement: 4375,rpm
